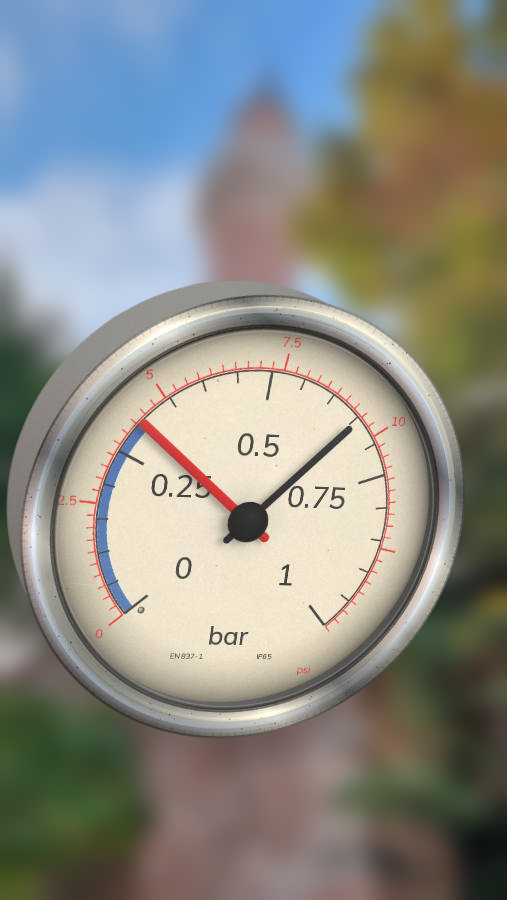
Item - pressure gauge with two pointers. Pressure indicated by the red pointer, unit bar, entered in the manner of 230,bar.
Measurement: 0.3,bar
